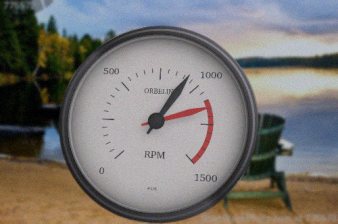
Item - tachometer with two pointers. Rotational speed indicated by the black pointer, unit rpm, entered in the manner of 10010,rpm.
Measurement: 925,rpm
